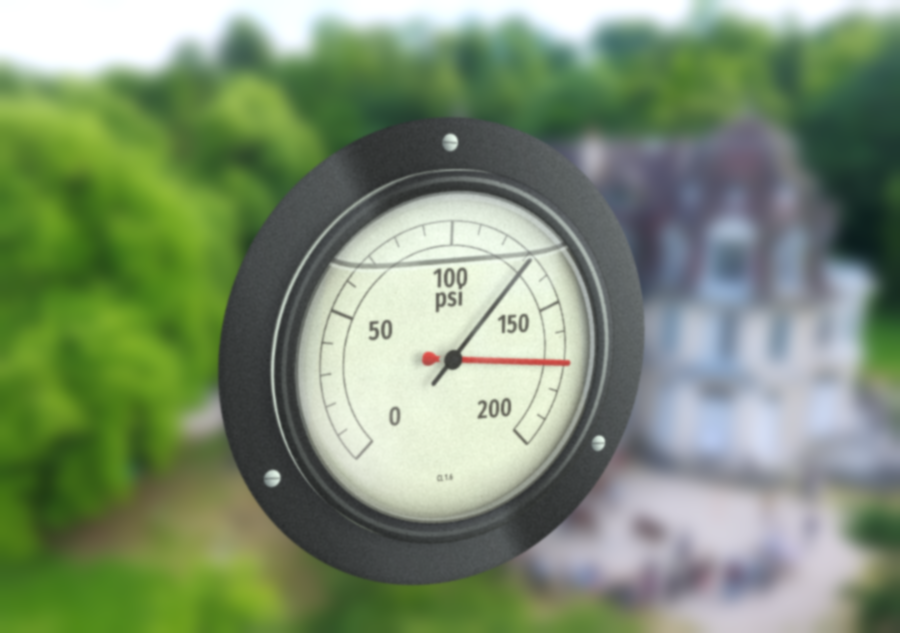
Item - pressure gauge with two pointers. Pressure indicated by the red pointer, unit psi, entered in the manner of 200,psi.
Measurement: 170,psi
